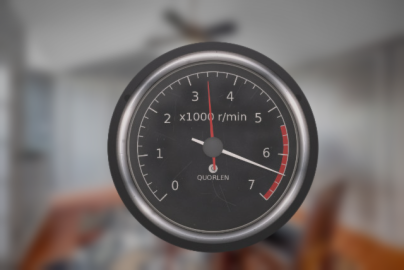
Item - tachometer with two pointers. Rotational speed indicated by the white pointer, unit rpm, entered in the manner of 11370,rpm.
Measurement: 6400,rpm
